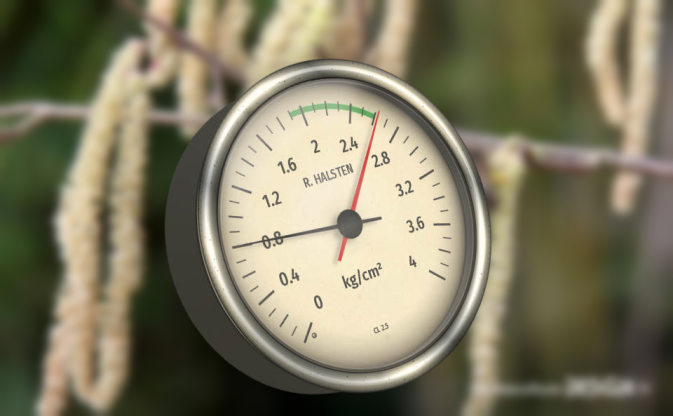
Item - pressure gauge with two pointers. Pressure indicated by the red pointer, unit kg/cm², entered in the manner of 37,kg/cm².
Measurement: 2.6,kg/cm²
